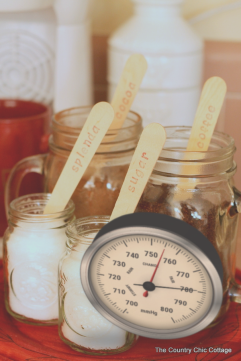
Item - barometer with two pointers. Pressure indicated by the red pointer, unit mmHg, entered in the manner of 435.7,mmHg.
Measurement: 755,mmHg
